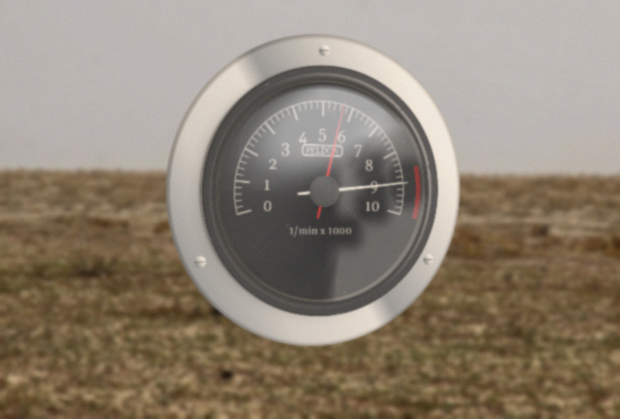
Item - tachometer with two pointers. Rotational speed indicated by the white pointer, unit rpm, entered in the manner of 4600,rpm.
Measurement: 9000,rpm
